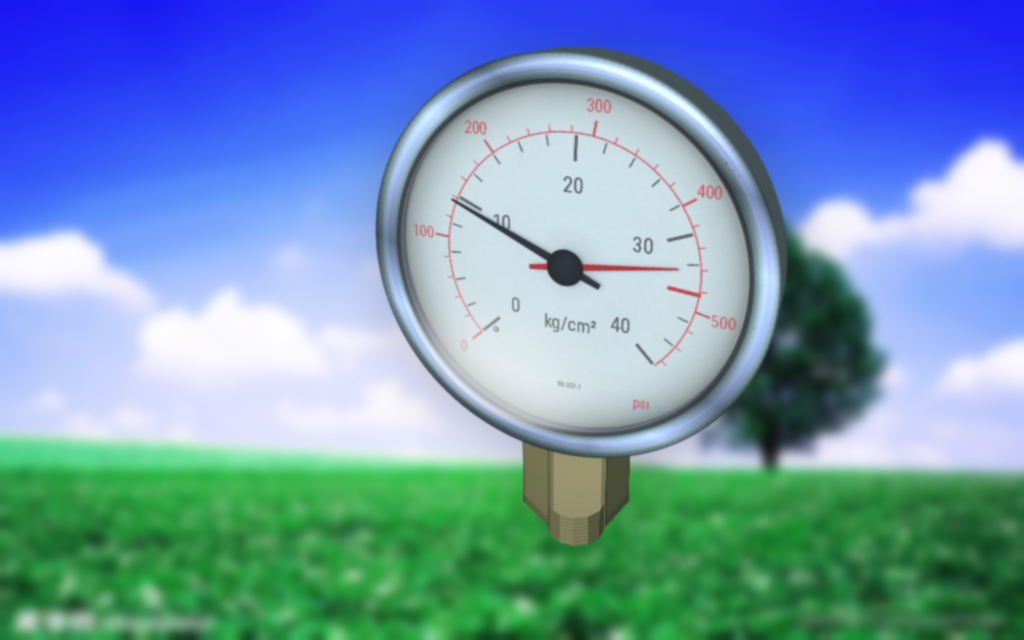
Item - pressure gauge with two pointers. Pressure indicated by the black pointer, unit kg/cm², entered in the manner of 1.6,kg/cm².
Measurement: 10,kg/cm²
